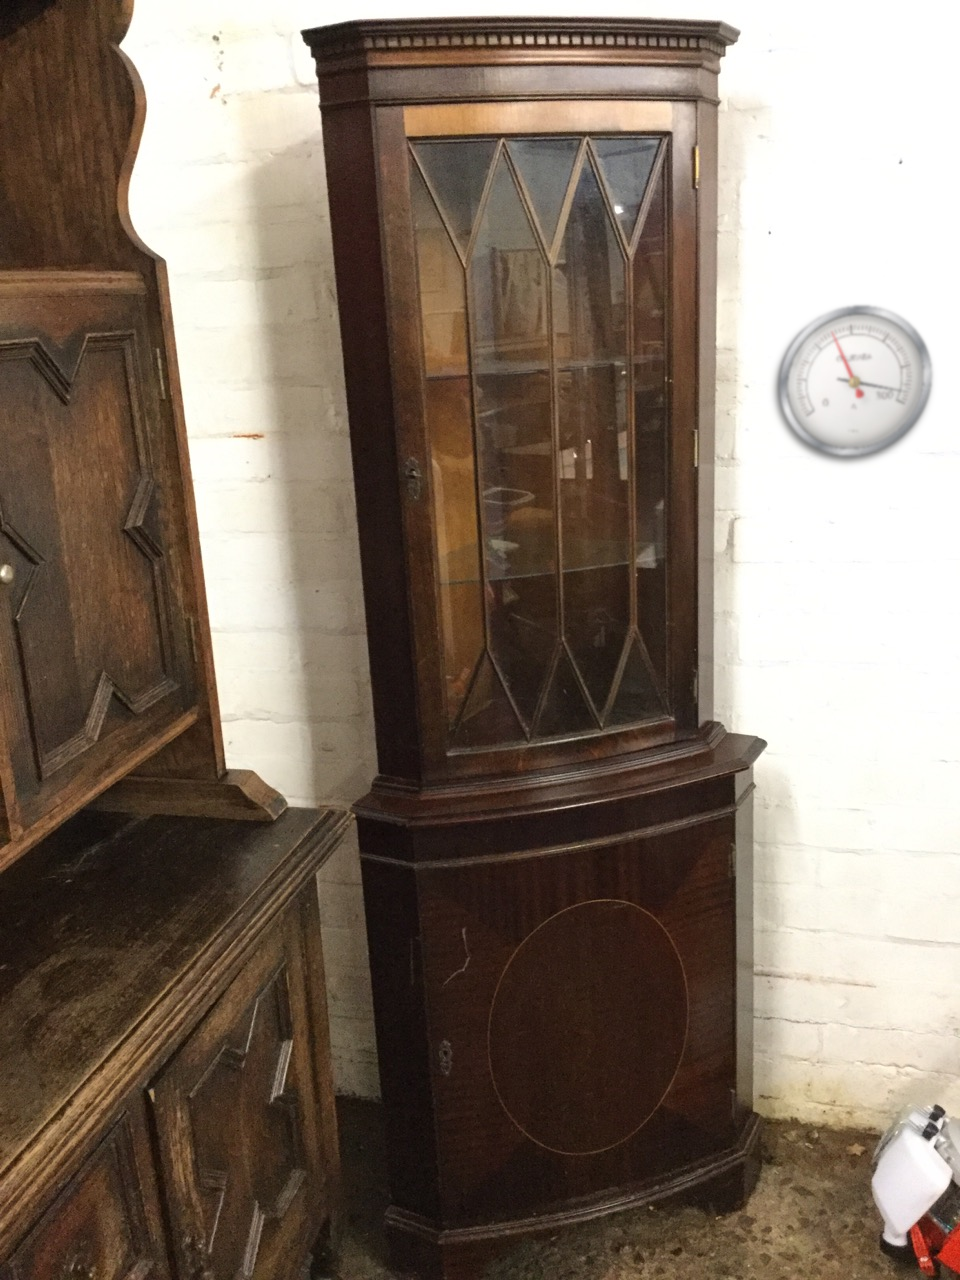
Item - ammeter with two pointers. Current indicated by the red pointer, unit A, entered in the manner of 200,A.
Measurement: 125,A
